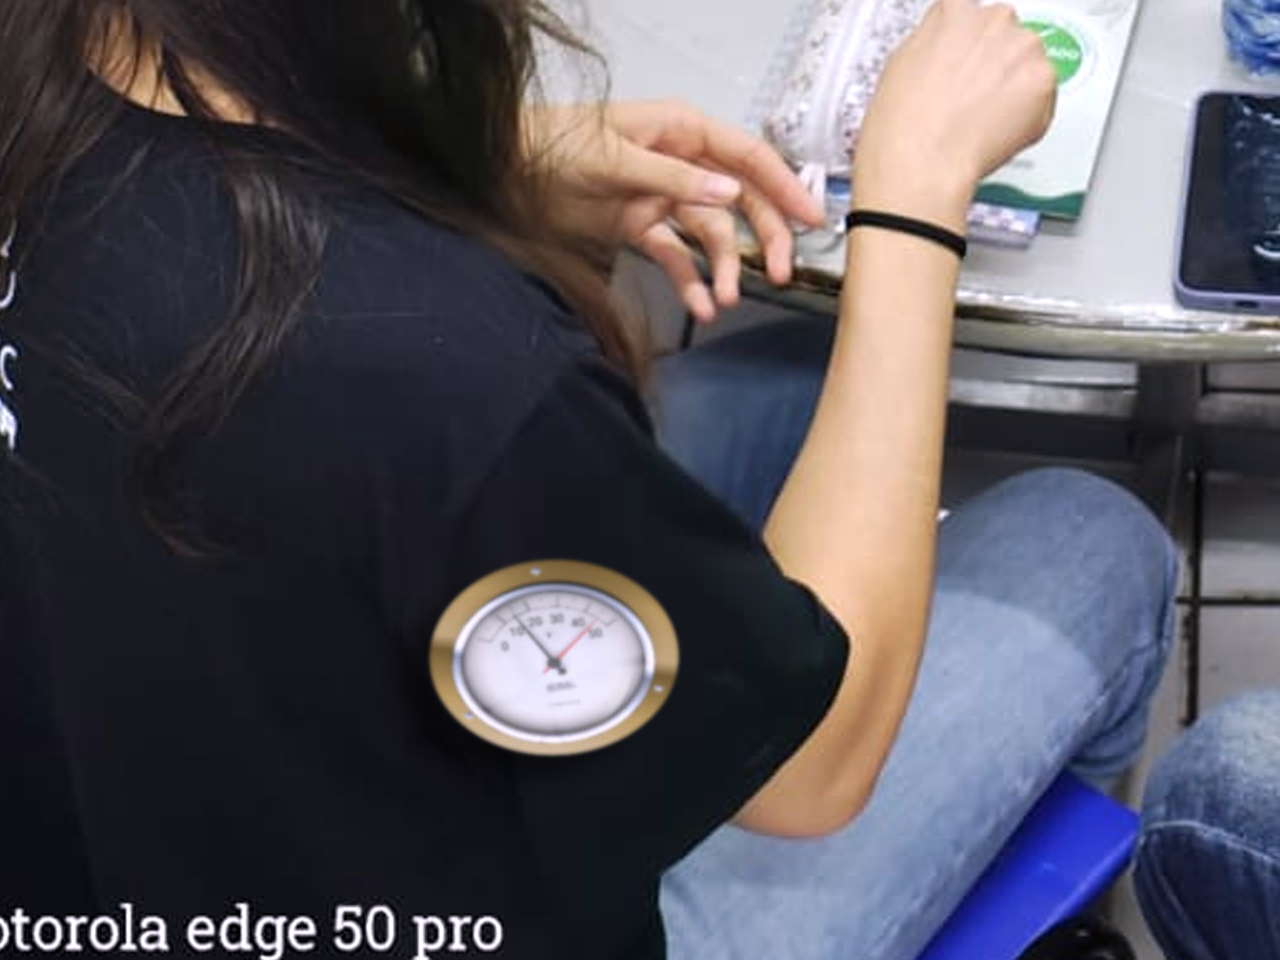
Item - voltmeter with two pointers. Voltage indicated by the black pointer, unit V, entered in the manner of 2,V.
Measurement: 15,V
